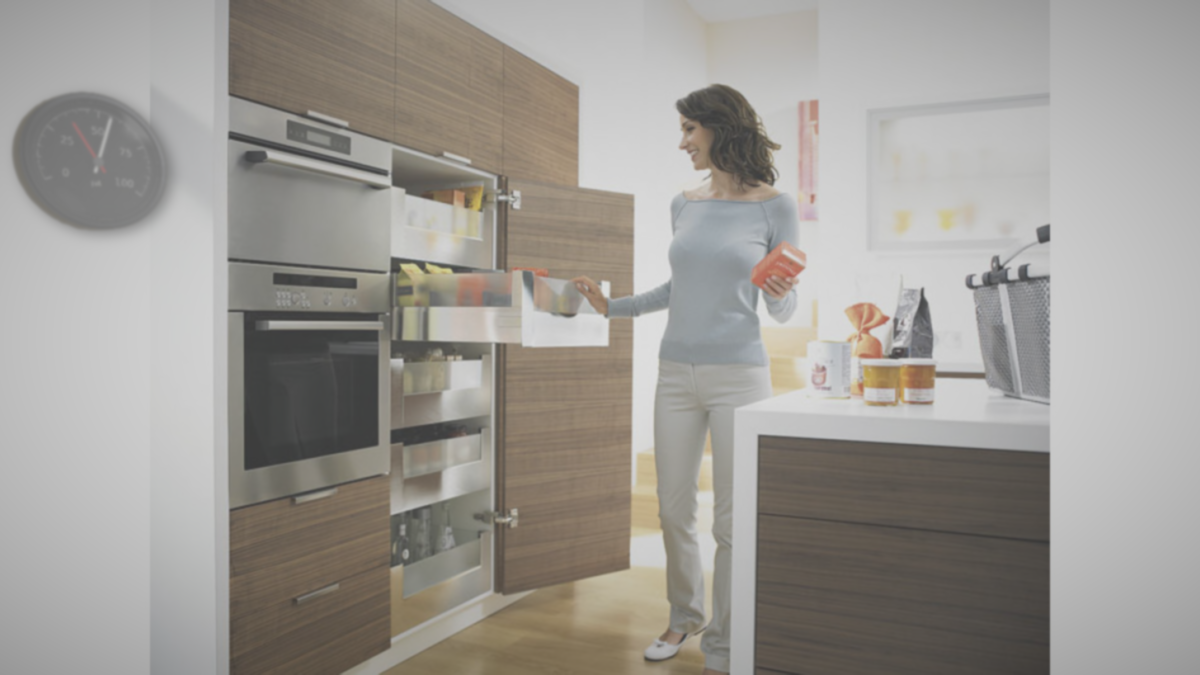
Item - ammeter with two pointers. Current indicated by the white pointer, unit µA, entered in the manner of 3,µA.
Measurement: 55,µA
